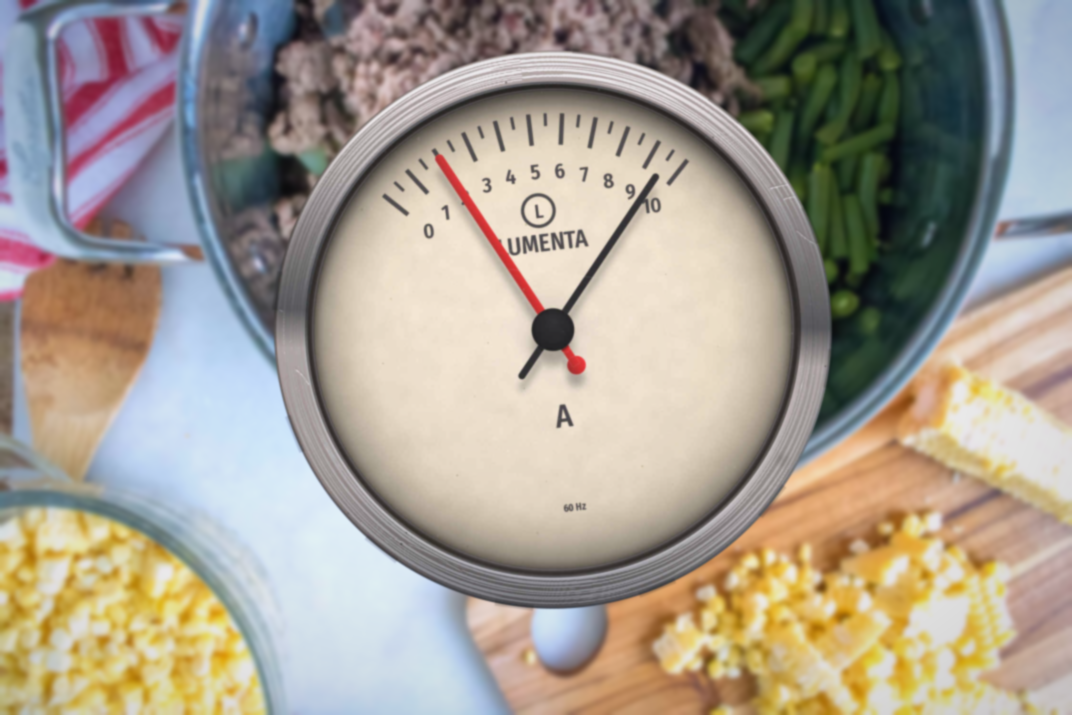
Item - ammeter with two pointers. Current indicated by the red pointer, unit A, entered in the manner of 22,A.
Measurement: 2,A
